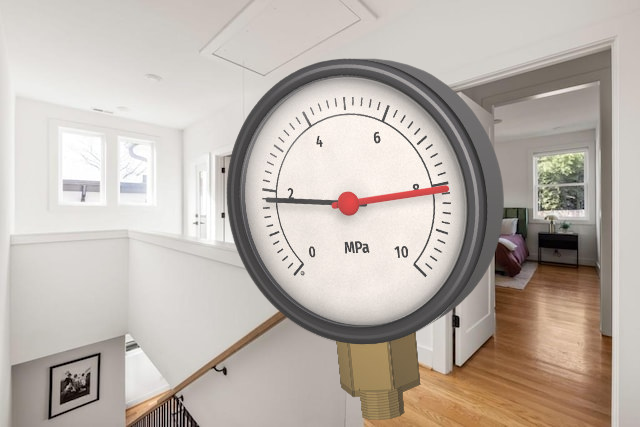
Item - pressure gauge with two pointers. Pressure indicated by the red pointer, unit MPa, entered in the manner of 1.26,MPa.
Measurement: 8.1,MPa
